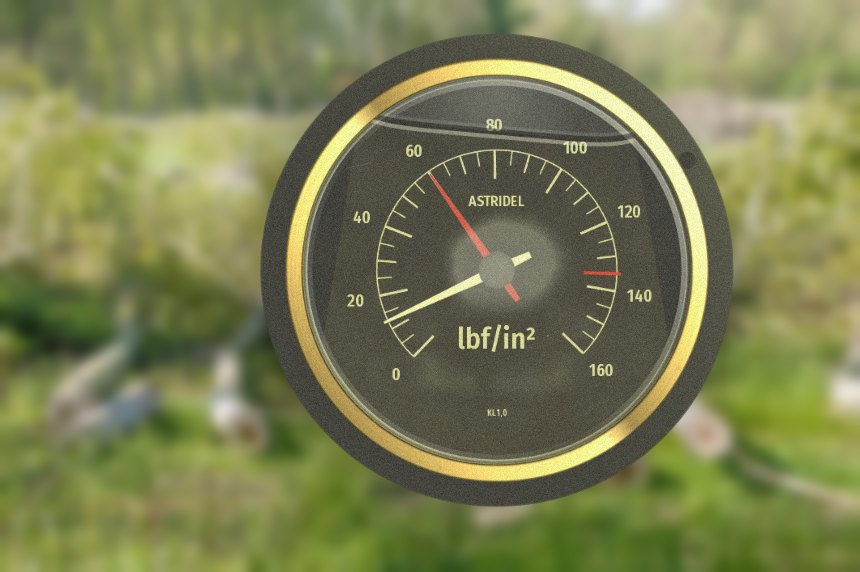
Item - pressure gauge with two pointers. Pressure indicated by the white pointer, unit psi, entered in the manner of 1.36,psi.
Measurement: 12.5,psi
